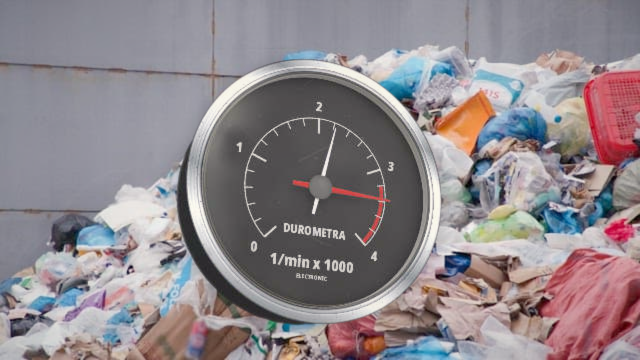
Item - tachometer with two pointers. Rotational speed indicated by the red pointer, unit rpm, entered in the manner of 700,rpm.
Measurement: 3400,rpm
